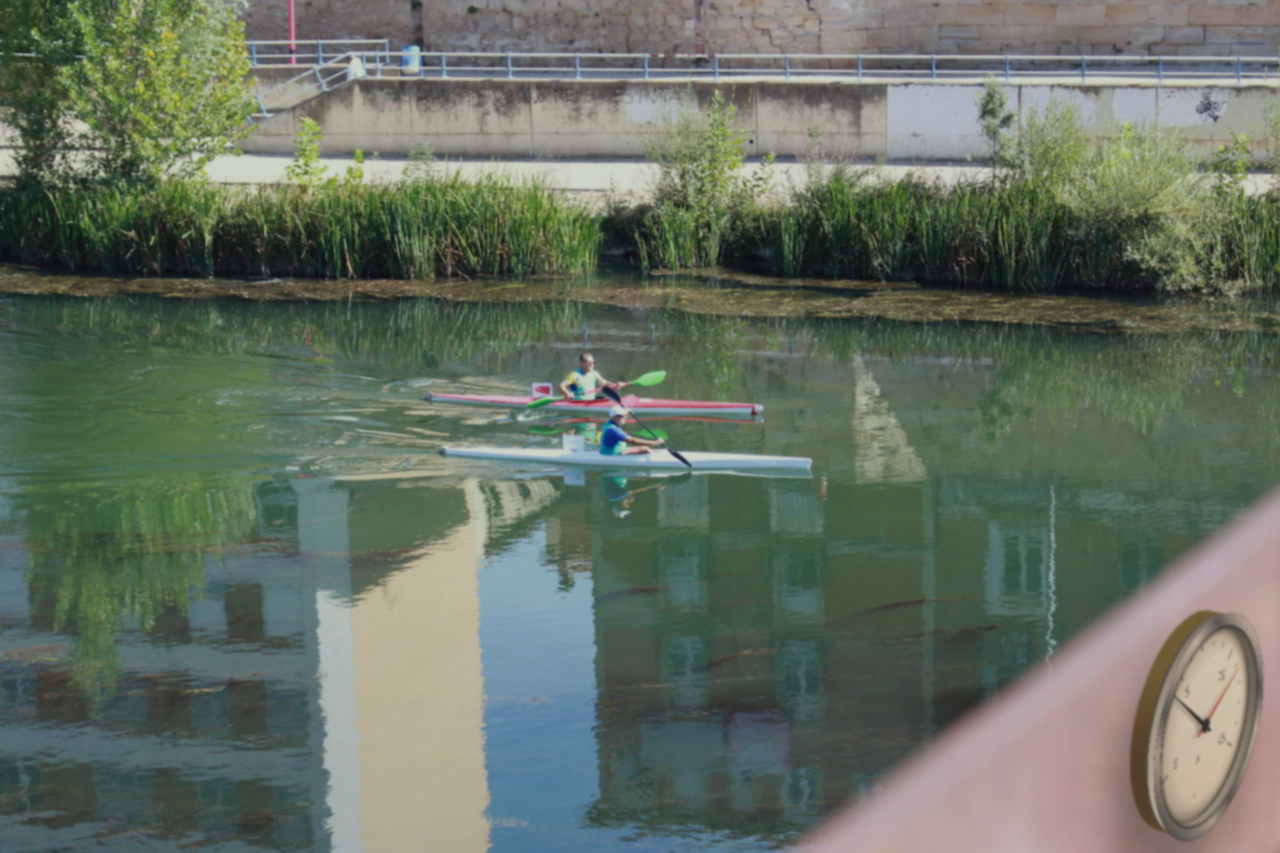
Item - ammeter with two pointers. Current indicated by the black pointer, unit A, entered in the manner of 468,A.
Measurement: 4,A
